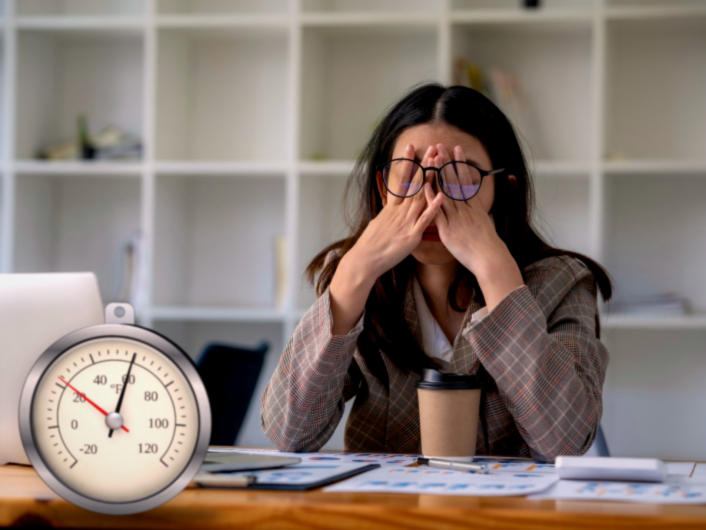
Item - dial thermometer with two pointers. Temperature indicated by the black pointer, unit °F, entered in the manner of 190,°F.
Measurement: 60,°F
